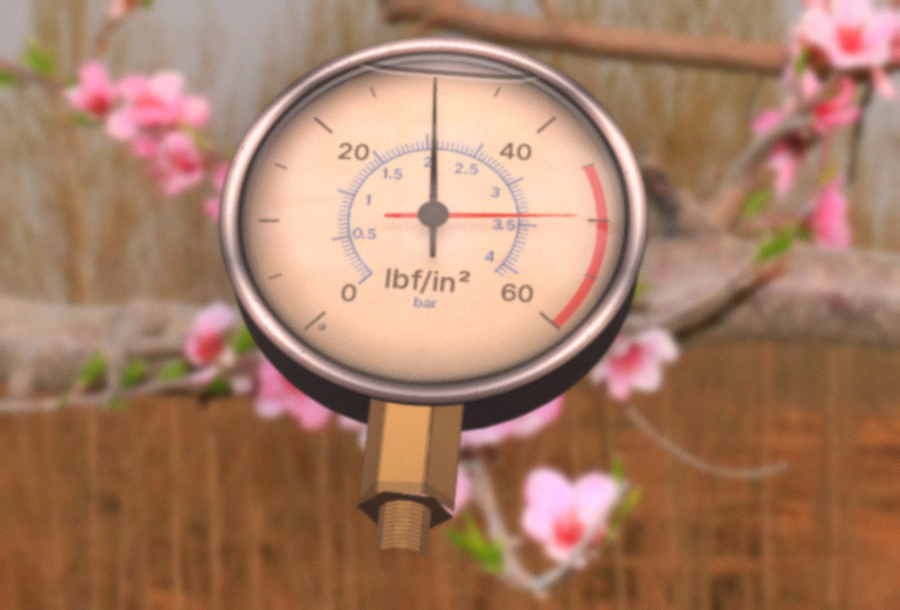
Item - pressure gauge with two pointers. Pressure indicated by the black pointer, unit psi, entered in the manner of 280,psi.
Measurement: 30,psi
